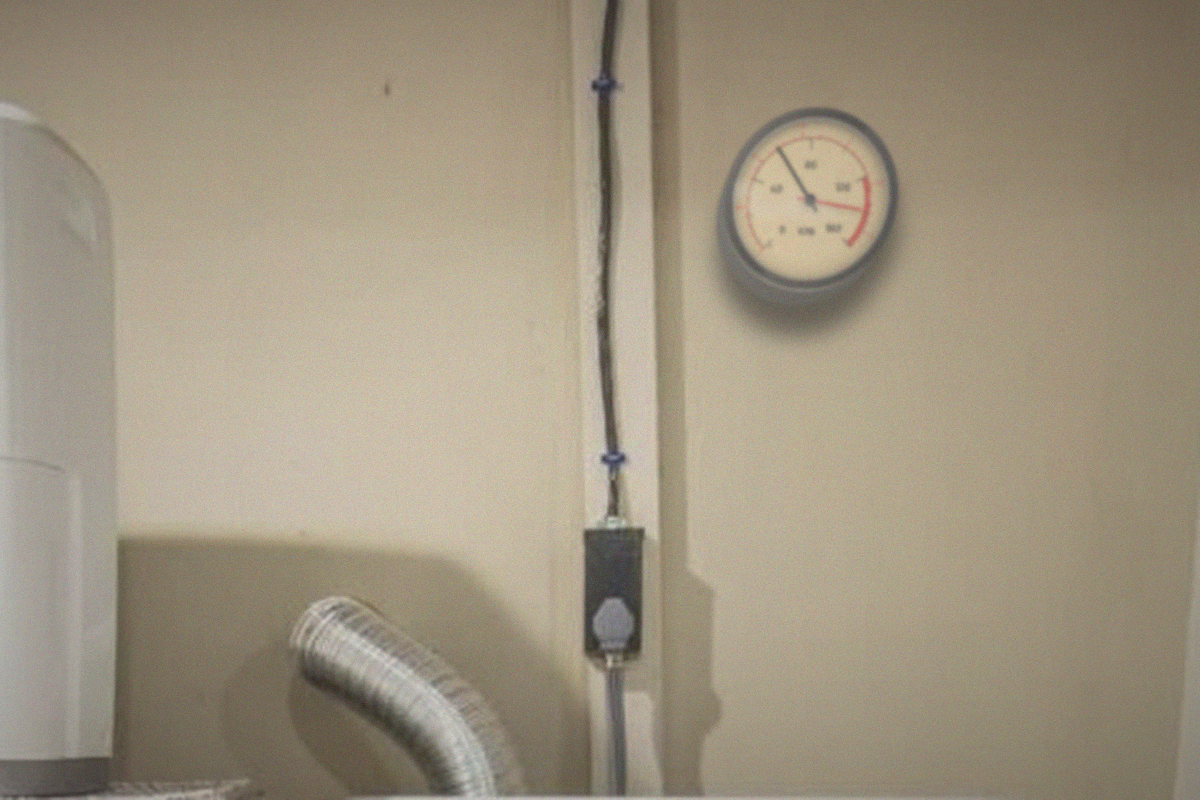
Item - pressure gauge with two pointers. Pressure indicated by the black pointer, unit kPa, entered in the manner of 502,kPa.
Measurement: 60,kPa
